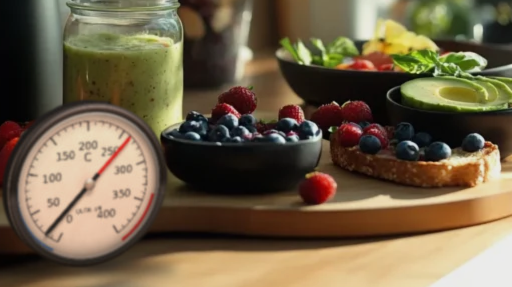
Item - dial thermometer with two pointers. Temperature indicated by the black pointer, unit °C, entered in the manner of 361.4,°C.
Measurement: 20,°C
